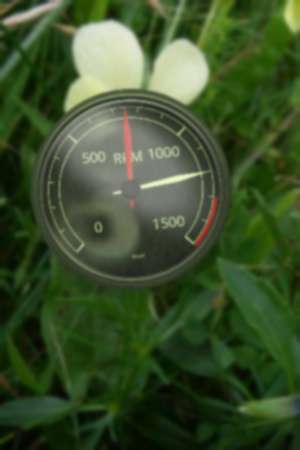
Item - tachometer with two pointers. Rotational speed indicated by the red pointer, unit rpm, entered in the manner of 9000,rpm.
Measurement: 750,rpm
